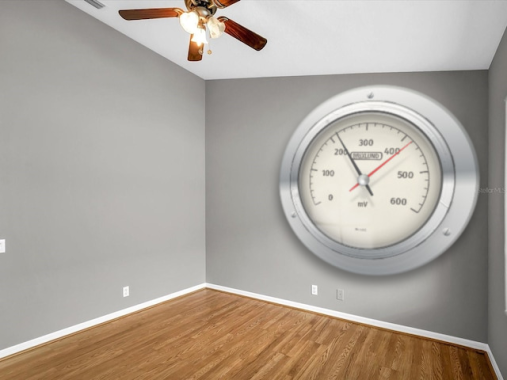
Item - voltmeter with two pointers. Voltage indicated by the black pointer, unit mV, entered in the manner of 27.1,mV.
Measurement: 220,mV
